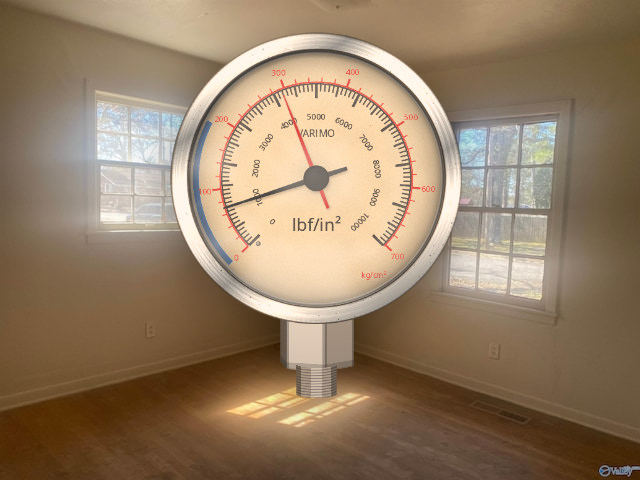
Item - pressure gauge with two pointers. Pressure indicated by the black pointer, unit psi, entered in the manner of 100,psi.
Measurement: 1000,psi
